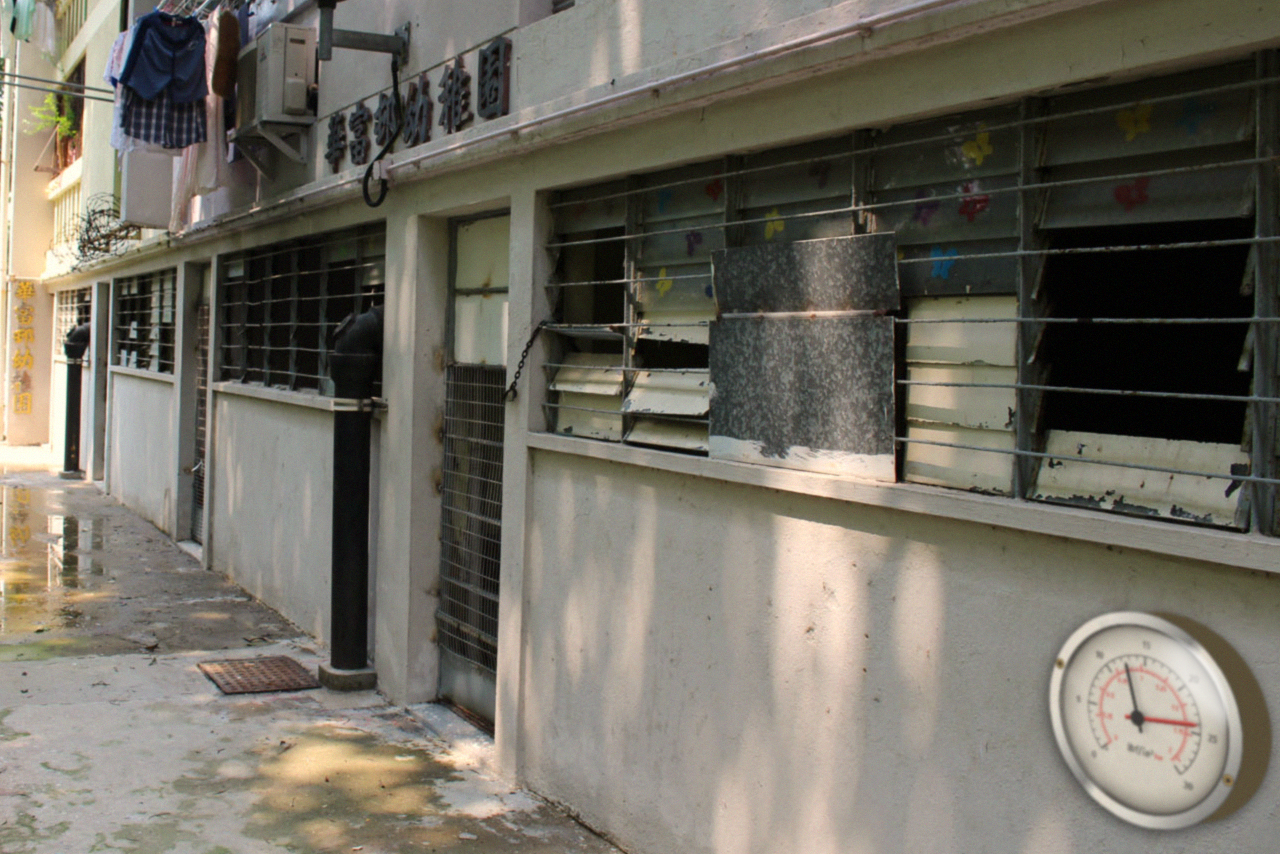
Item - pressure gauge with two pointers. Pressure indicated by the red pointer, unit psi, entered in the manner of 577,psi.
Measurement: 24,psi
